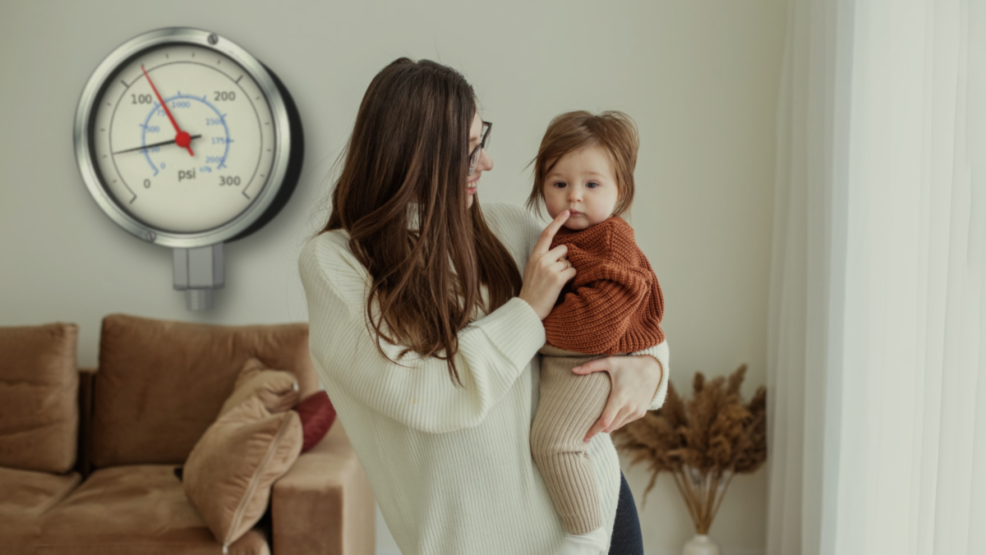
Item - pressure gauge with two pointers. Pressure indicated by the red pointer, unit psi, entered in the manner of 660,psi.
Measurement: 120,psi
